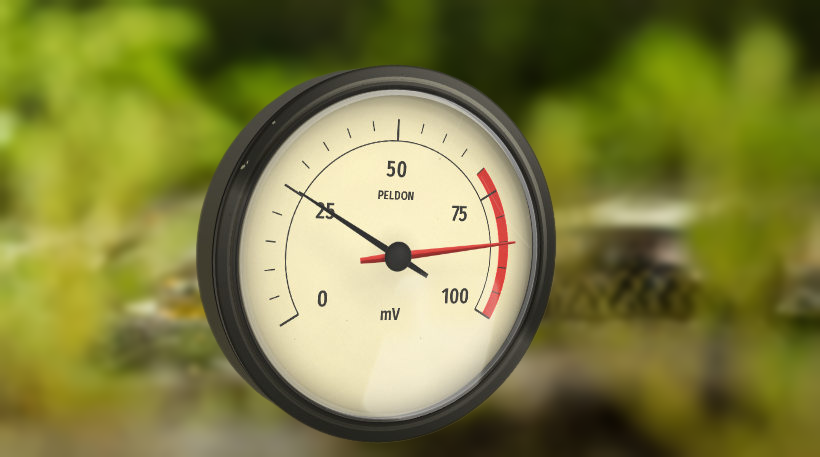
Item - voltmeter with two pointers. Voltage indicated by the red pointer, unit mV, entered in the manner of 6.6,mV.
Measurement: 85,mV
